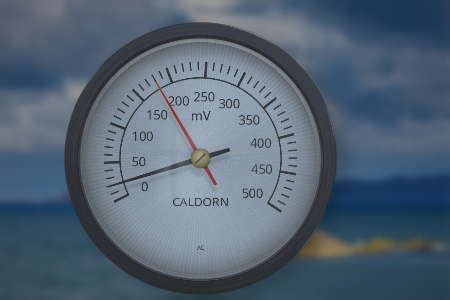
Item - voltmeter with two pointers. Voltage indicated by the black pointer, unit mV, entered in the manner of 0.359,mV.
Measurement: 20,mV
